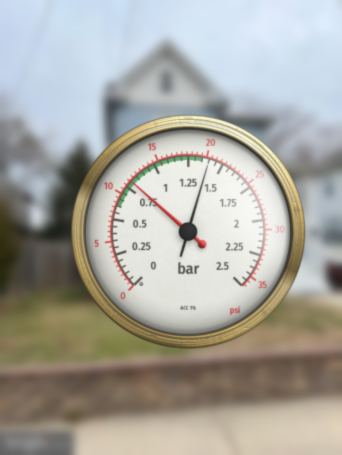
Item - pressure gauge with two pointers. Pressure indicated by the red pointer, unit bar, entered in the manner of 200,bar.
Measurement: 0.8,bar
